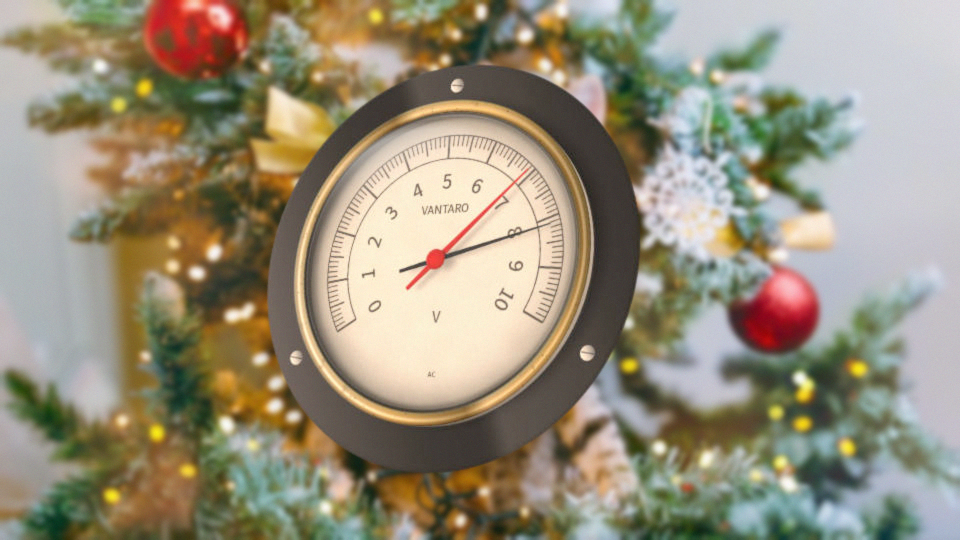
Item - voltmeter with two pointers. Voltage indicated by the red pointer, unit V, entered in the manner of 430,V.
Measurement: 7,V
